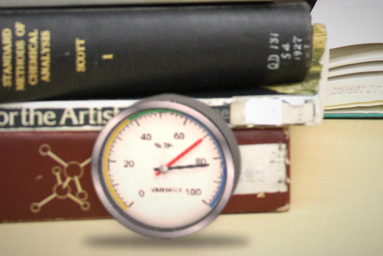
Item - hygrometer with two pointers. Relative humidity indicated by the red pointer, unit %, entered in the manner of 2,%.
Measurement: 70,%
